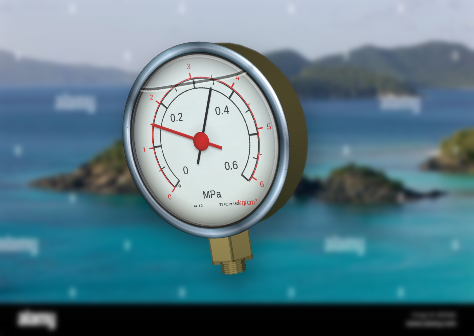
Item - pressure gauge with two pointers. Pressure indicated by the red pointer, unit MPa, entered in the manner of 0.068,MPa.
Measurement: 0.15,MPa
